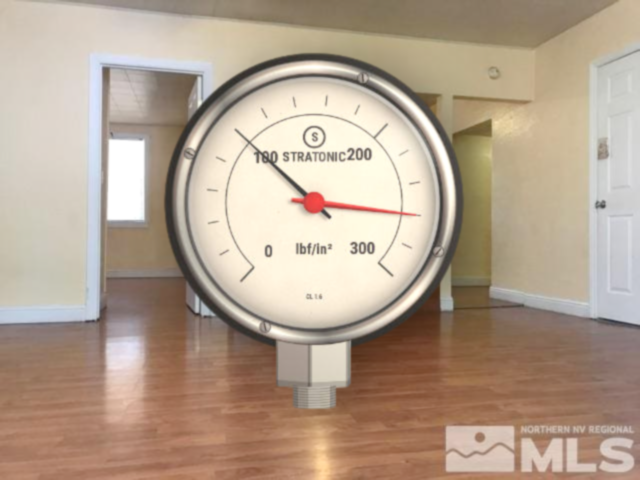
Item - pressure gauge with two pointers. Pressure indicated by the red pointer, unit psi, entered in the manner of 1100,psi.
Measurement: 260,psi
